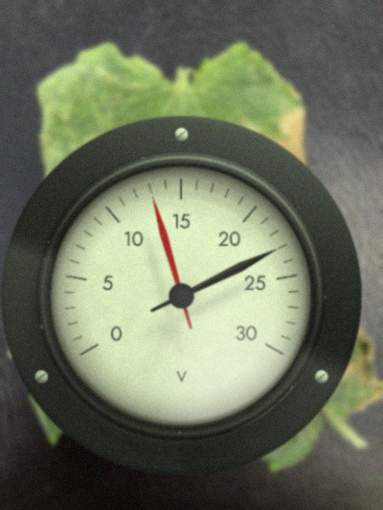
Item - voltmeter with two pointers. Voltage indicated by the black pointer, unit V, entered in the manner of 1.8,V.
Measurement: 23,V
